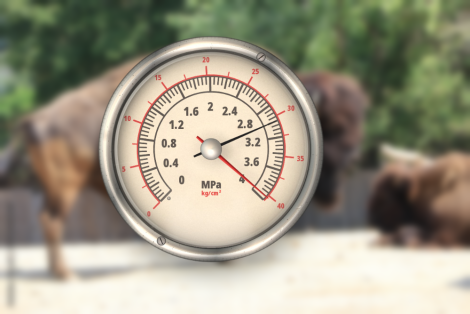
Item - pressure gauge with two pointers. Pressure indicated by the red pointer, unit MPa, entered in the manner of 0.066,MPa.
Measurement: 3.95,MPa
